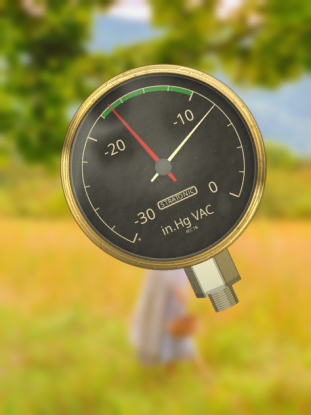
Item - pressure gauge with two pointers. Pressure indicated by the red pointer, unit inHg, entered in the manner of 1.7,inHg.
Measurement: -17,inHg
